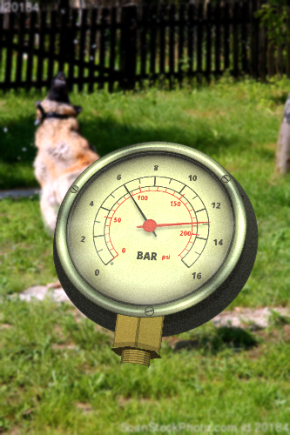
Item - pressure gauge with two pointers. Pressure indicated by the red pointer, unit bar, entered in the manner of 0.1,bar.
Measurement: 13,bar
